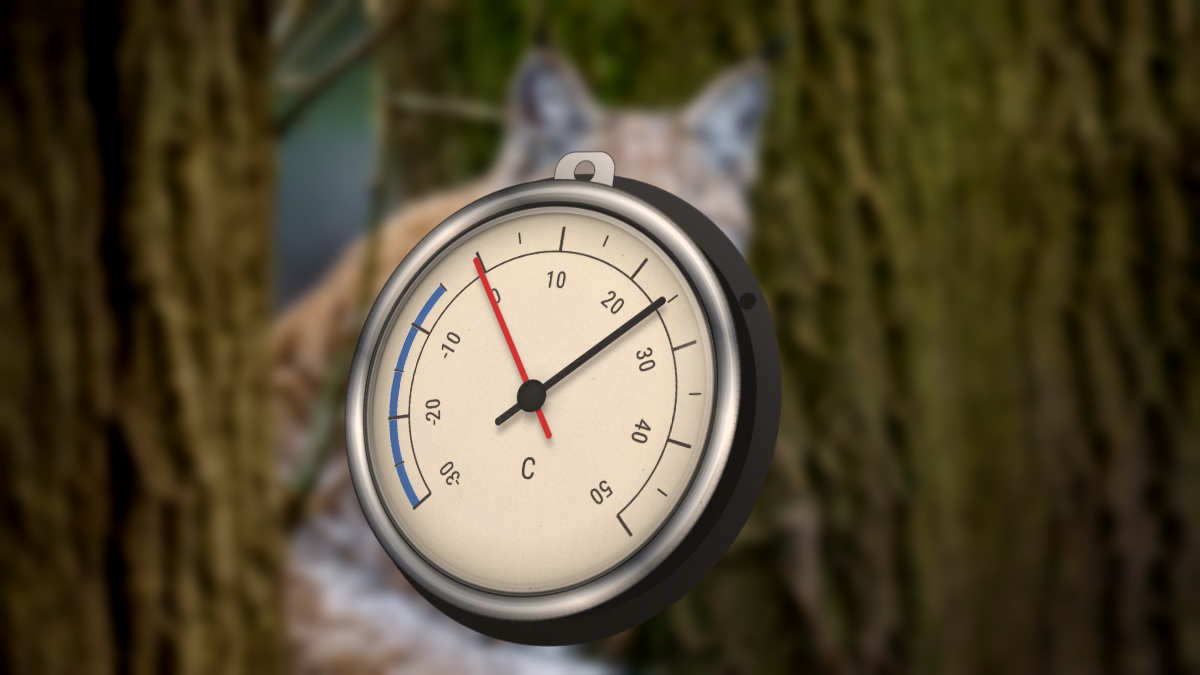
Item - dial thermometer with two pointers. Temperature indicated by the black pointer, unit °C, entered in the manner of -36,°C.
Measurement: 25,°C
